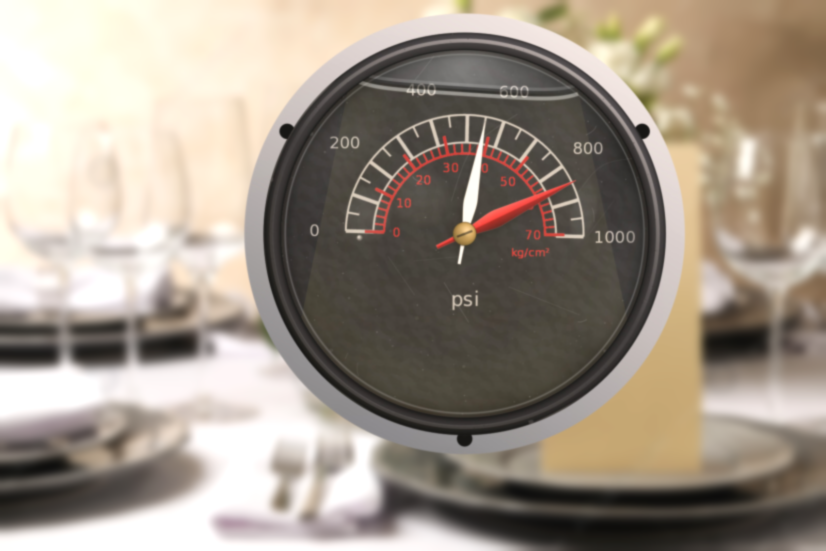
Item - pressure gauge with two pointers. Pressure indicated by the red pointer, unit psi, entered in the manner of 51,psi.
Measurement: 850,psi
